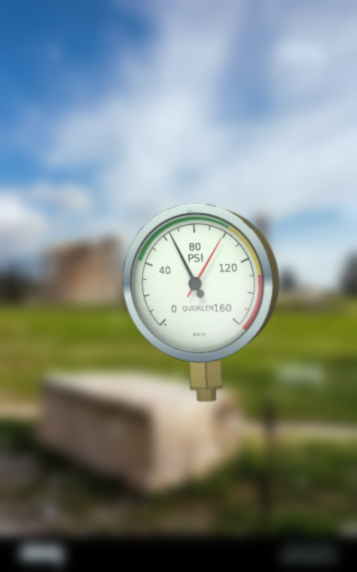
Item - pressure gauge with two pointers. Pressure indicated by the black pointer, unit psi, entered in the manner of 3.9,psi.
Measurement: 65,psi
